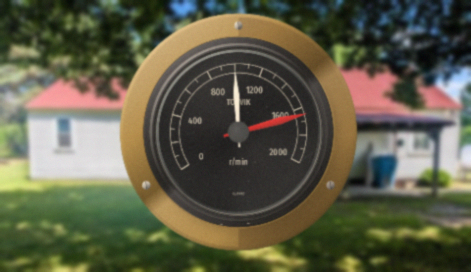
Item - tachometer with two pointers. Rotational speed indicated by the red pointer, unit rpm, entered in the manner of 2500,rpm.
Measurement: 1650,rpm
